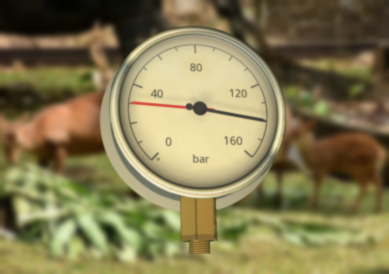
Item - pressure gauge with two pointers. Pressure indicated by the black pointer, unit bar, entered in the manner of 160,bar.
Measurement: 140,bar
